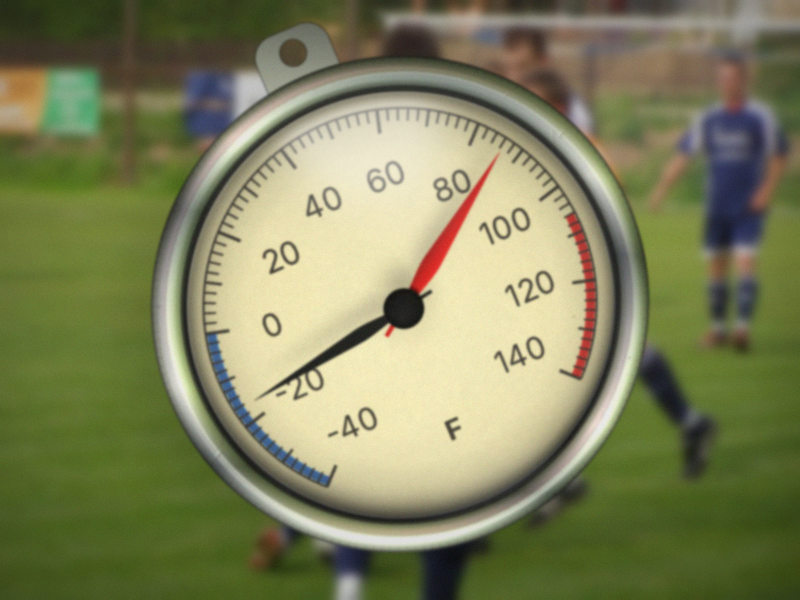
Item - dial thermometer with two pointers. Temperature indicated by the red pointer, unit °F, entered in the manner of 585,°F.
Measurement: 86,°F
